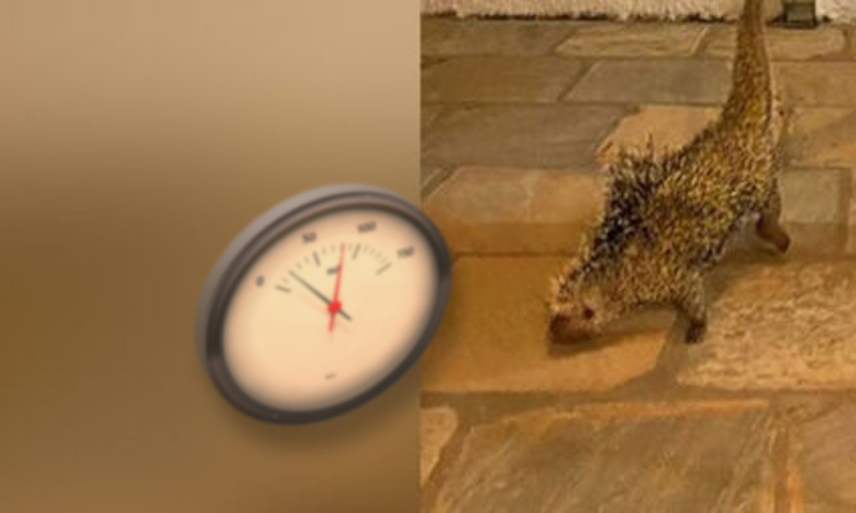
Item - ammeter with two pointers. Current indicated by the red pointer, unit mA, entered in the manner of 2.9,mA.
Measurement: 80,mA
